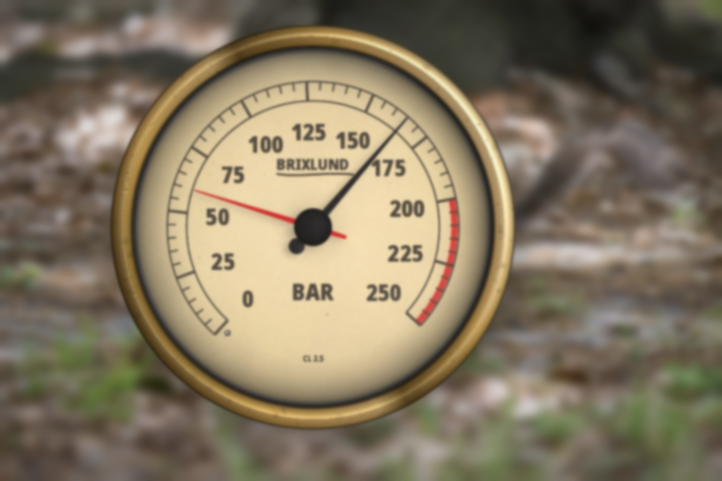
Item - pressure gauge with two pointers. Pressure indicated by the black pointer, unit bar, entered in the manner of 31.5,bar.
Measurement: 165,bar
